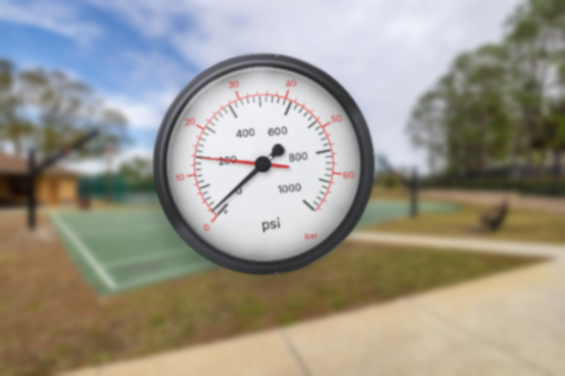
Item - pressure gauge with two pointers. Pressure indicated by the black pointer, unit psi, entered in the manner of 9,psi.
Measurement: 20,psi
